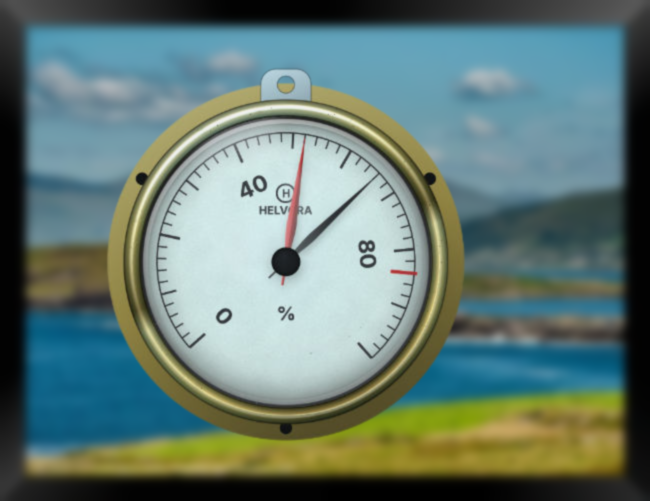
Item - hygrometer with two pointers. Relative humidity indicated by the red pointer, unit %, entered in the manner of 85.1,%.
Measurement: 52,%
